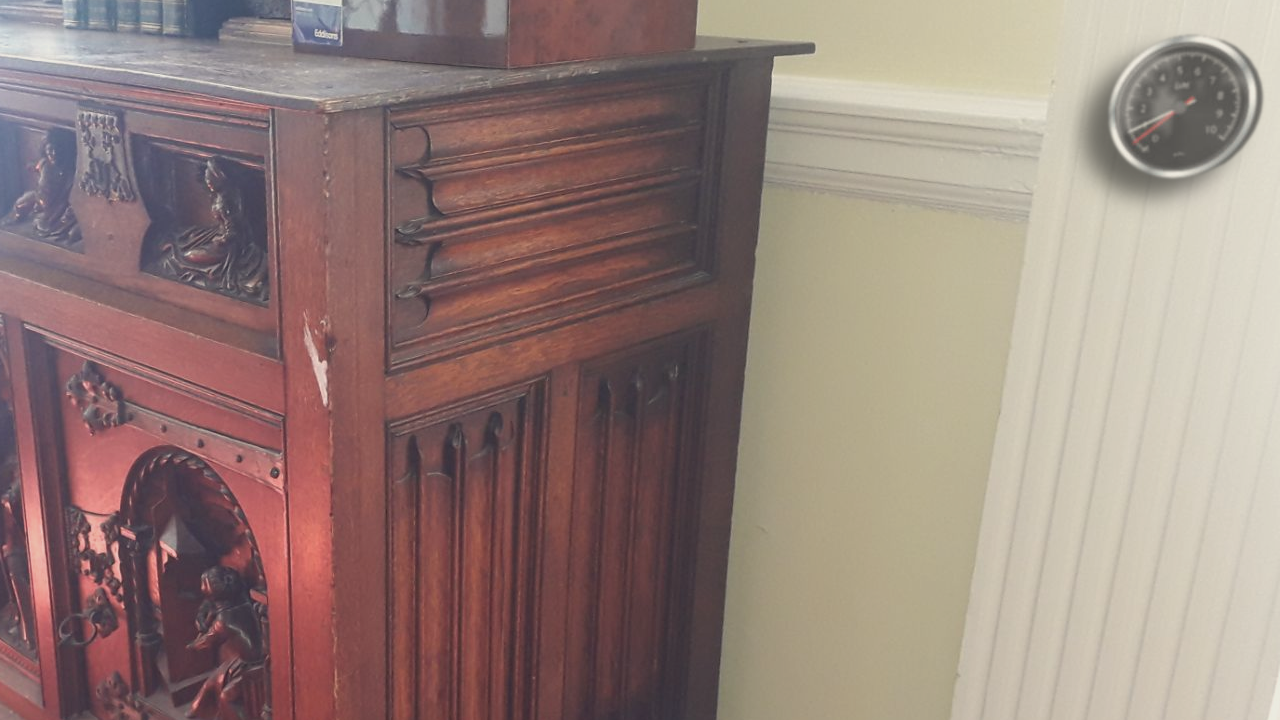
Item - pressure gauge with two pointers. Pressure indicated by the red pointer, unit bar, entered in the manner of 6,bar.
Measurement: 0.5,bar
